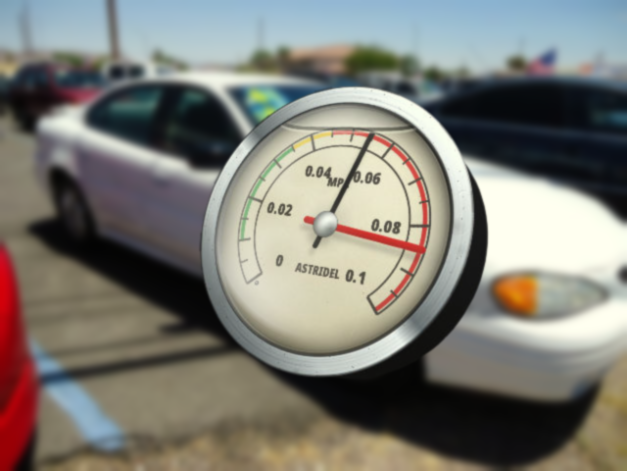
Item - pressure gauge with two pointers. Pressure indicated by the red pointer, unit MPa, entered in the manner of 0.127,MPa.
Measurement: 0.085,MPa
